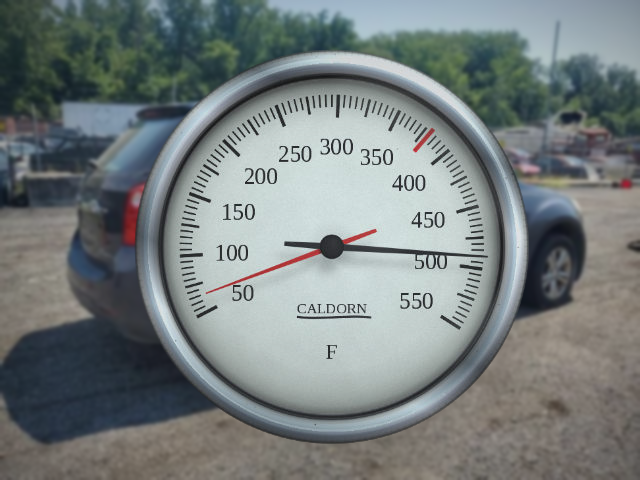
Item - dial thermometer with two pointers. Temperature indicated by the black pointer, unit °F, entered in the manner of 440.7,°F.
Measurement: 490,°F
